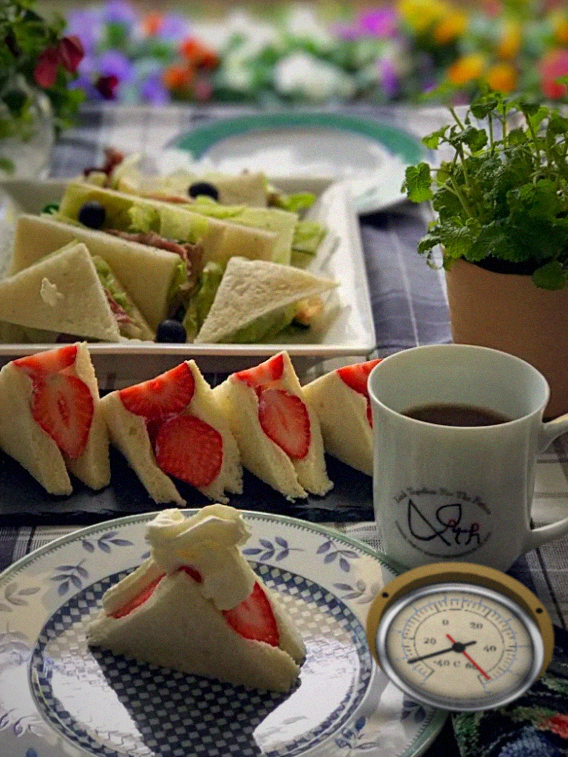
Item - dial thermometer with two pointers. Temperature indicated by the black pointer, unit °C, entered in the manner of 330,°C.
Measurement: -30,°C
